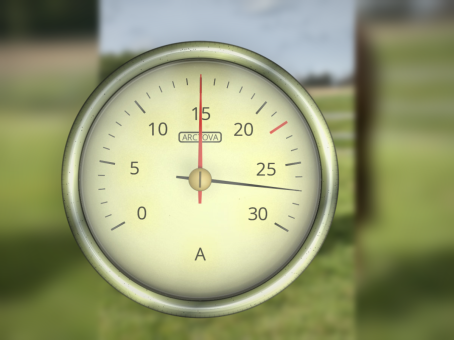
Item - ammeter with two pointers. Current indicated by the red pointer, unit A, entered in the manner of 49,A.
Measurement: 15,A
